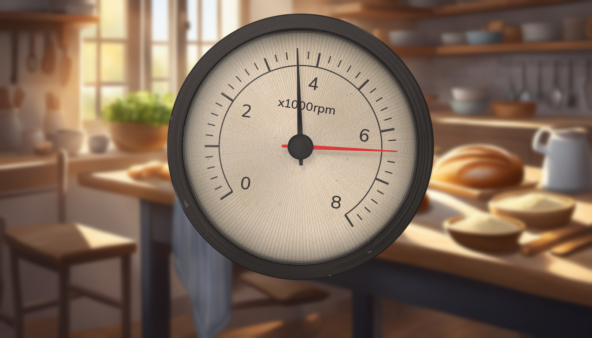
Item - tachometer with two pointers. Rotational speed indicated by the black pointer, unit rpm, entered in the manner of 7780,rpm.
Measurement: 3600,rpm
